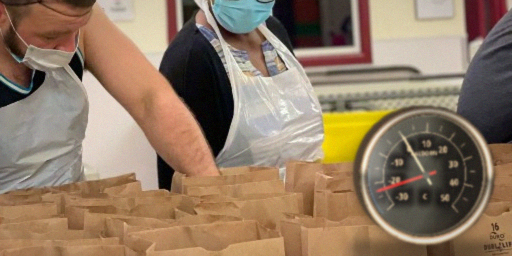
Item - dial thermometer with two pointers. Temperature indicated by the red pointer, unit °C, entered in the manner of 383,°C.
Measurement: -22.5,°C
